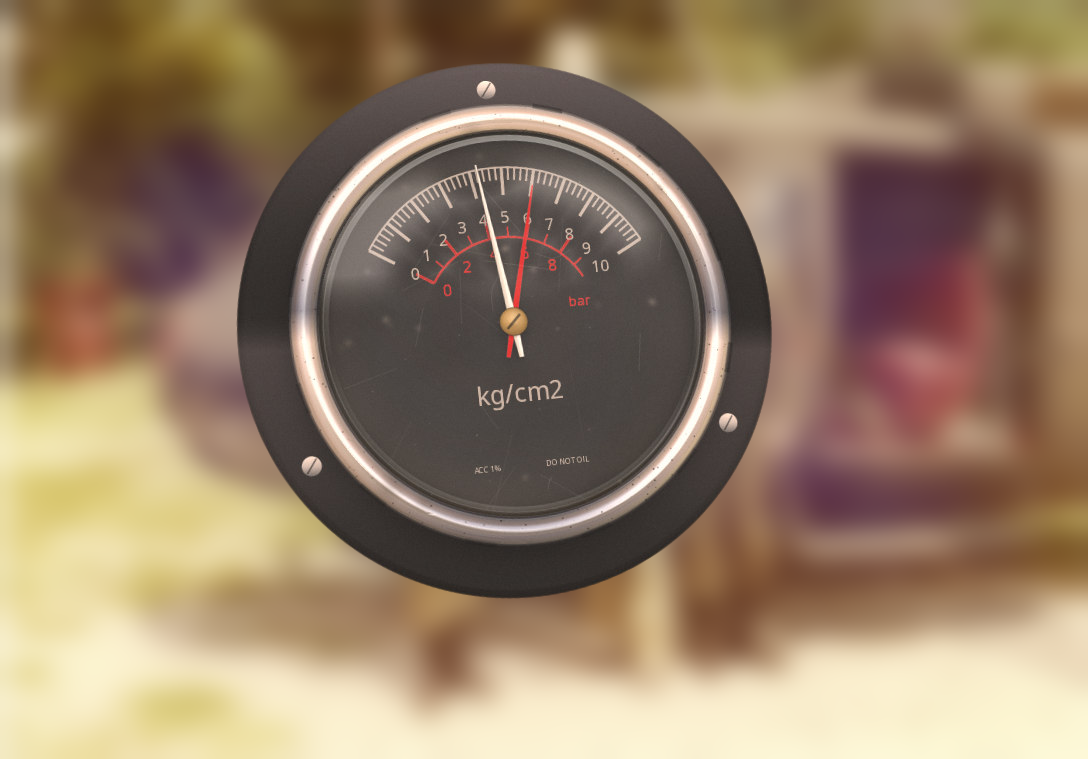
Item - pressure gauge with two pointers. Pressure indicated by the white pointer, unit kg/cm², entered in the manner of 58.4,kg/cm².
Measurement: 4.2,kg/cm²
